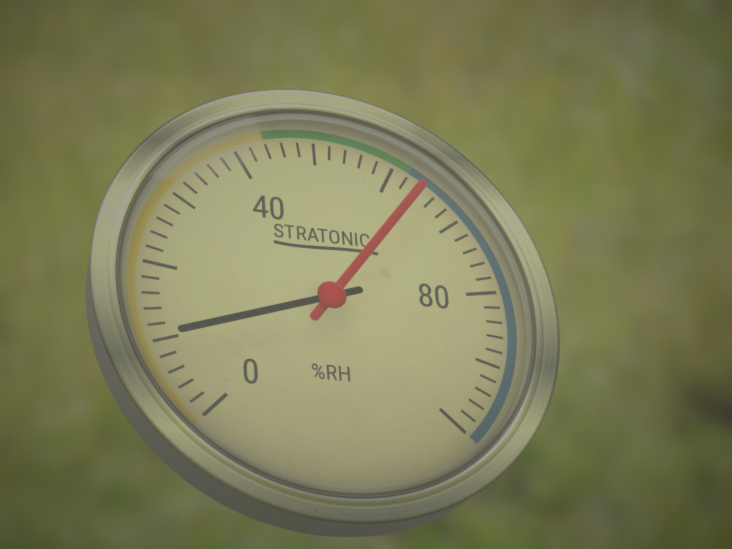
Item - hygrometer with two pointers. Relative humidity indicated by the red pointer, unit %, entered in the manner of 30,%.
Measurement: 64,%
